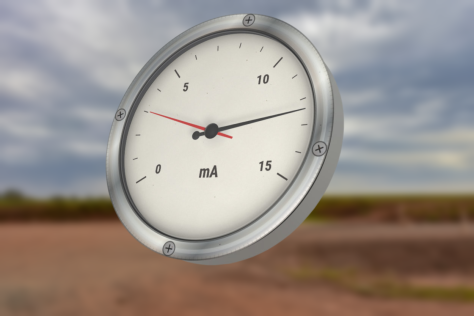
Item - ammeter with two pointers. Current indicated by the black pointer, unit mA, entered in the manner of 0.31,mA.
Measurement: 12.5,mA
